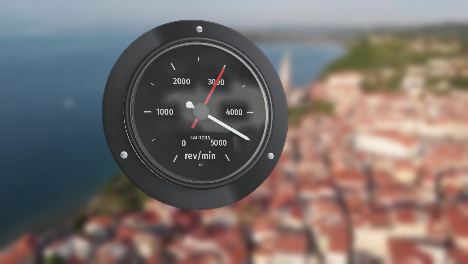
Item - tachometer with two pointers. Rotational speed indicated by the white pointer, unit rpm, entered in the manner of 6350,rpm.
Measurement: 4500,rpm
